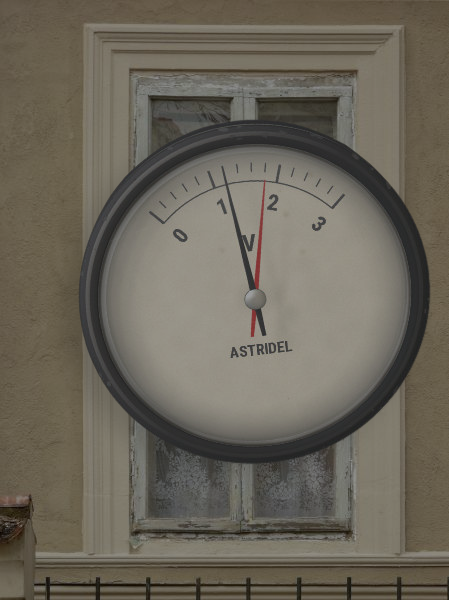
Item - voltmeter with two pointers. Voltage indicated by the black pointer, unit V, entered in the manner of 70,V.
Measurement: 1.2,V
